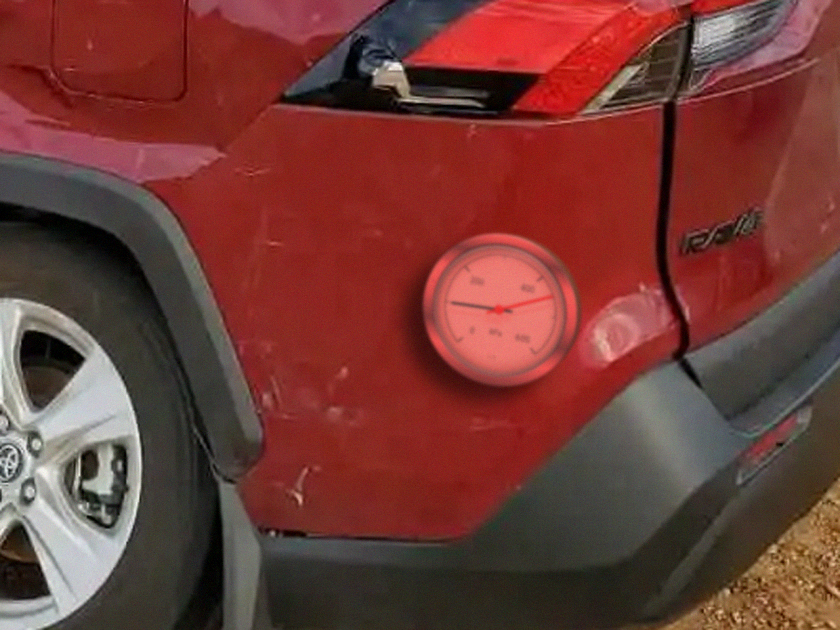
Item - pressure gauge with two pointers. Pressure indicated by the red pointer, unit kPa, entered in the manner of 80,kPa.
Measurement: 450,kPa
